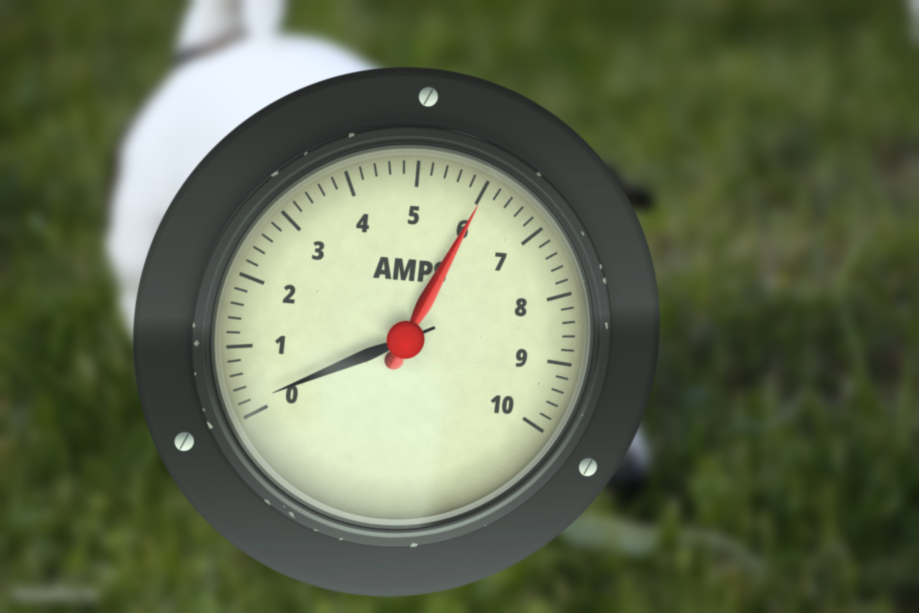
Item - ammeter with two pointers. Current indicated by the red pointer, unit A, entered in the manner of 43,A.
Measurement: 6,A
